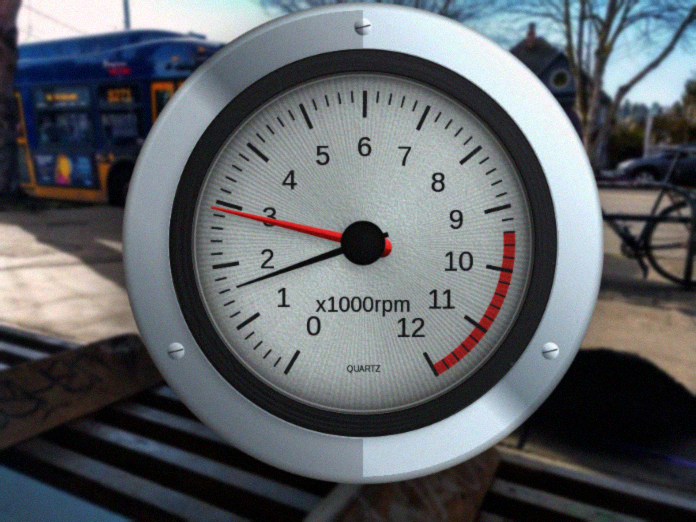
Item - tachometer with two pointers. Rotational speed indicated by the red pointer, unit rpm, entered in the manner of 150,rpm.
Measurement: 2900,rpm
